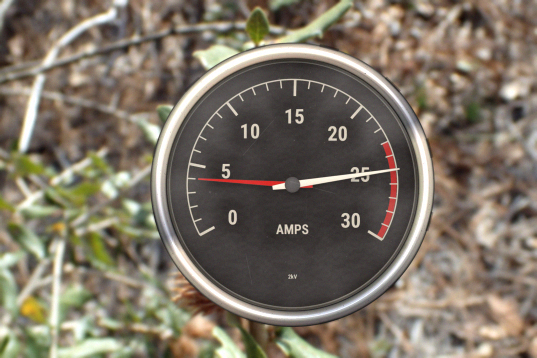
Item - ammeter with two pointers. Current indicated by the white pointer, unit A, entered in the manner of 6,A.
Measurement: 25,A
